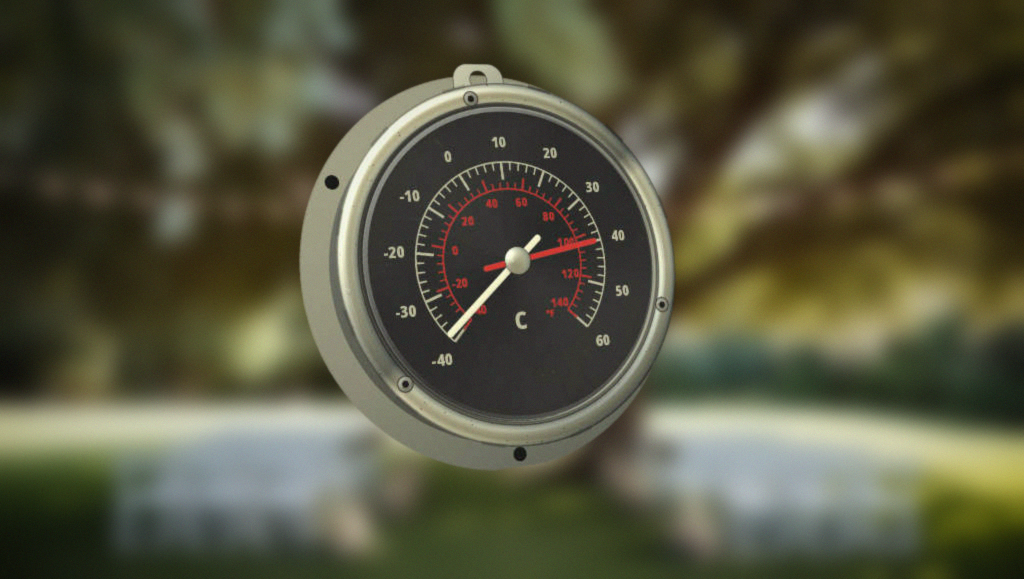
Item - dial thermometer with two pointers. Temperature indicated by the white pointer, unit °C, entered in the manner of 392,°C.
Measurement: -38,°C
